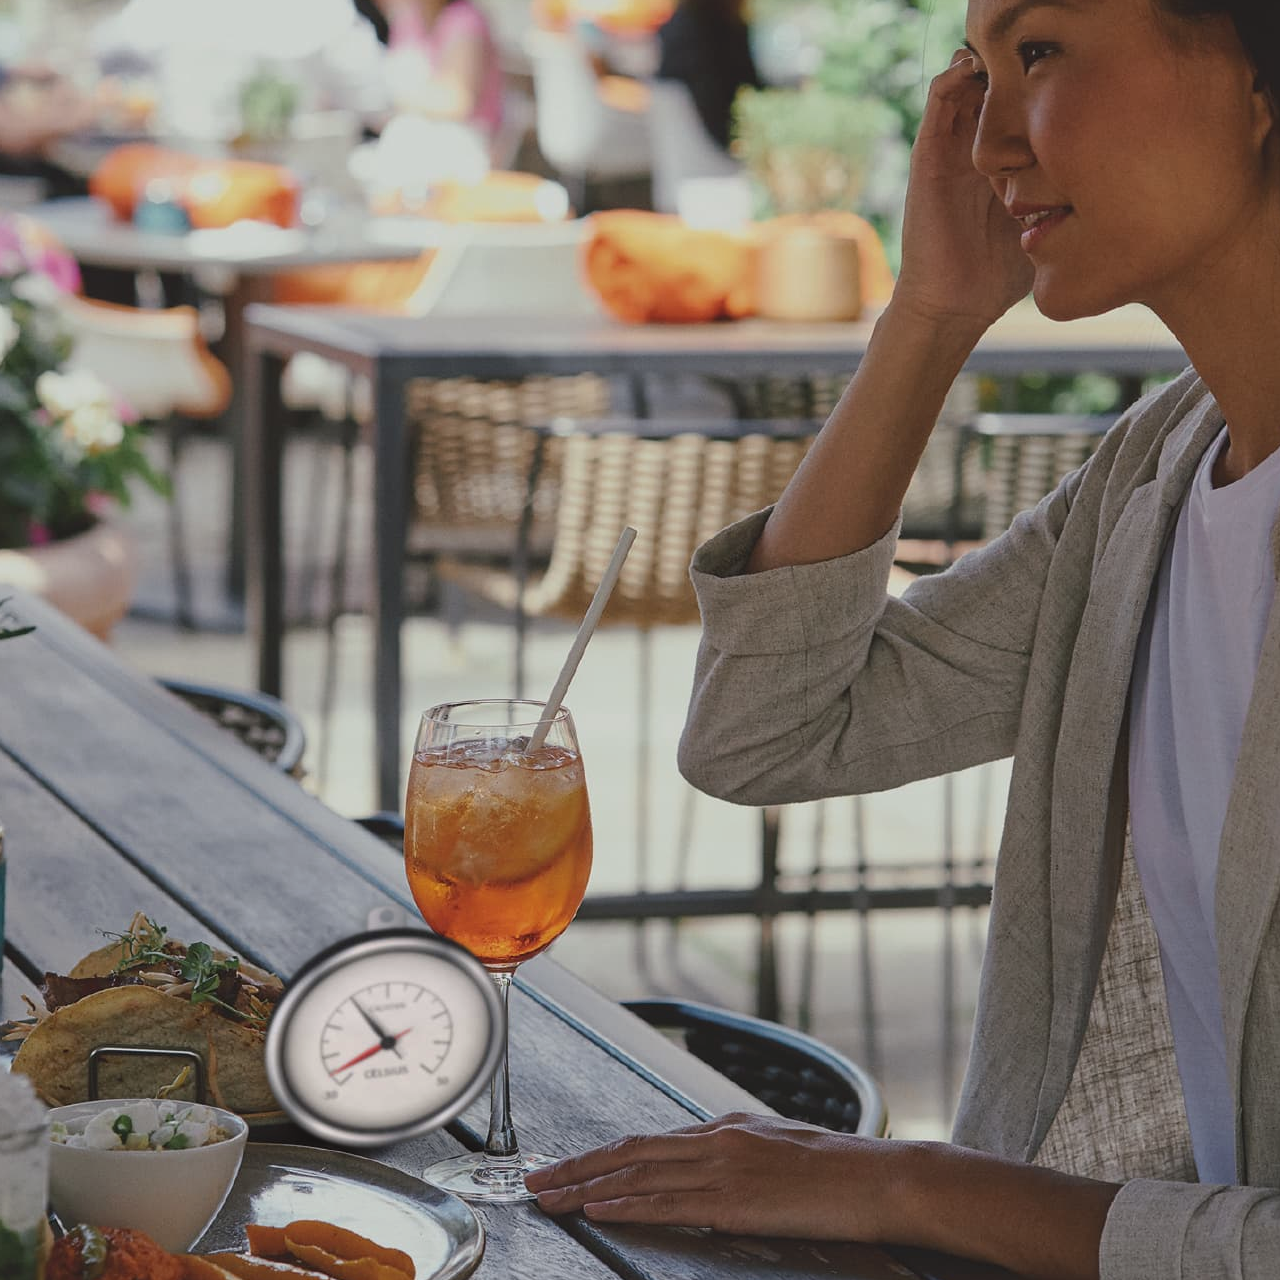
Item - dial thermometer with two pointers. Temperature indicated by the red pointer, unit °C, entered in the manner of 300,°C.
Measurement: -25,°C
